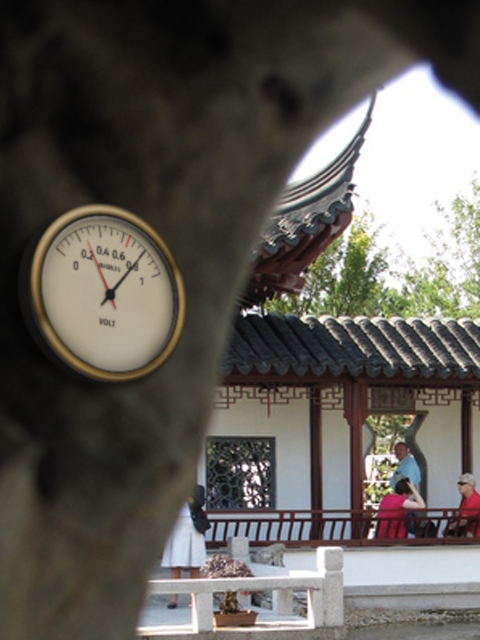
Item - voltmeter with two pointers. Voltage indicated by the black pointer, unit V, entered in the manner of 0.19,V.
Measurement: 0.8,V
